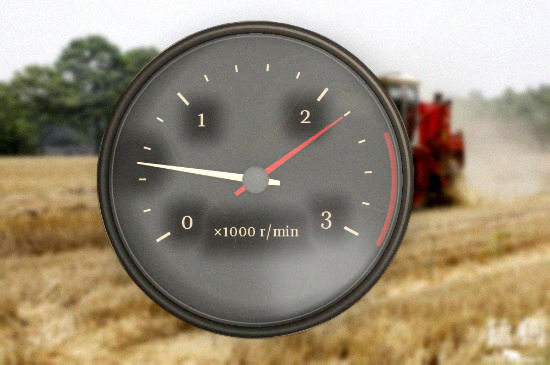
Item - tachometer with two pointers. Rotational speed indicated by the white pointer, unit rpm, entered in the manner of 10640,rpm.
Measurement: 500,rpm
